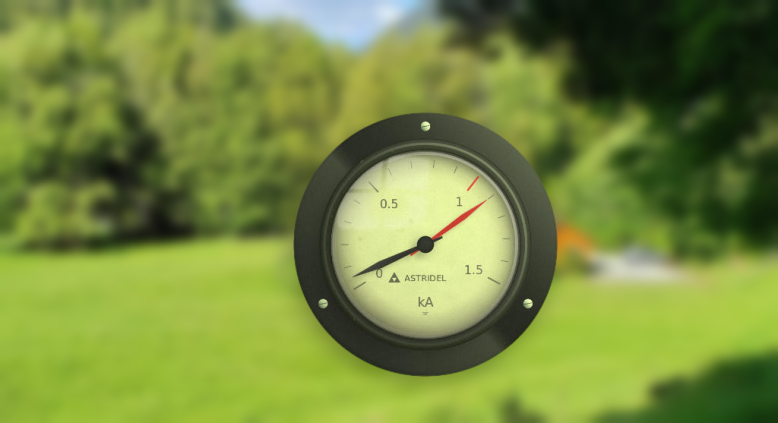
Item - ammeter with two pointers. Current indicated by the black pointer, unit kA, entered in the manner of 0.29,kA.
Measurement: 0.05,kA
